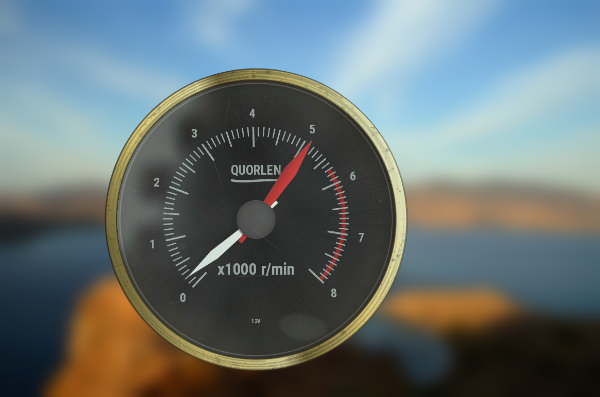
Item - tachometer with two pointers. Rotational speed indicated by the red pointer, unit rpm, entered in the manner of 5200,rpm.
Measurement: 5100,rpm
